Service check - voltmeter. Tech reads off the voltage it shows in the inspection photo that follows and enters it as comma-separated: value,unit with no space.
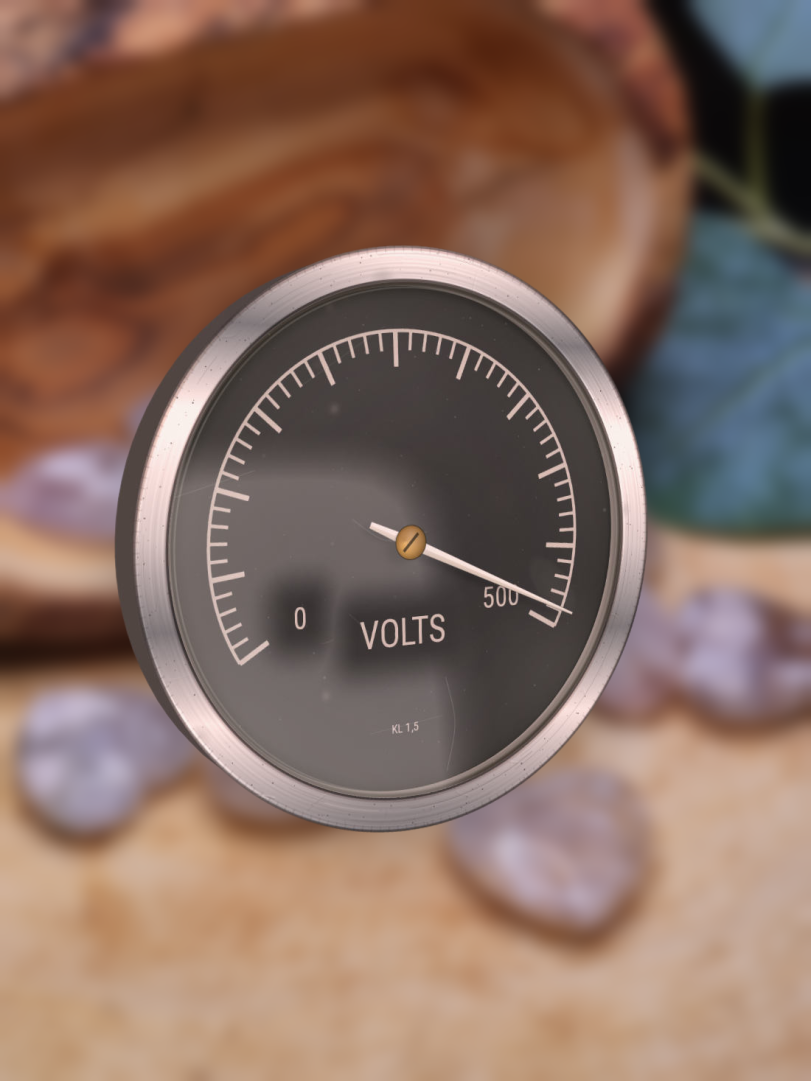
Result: 490,V
